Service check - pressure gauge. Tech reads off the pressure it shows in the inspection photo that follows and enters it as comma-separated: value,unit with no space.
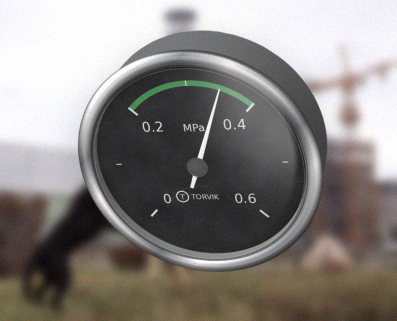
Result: 0.35,MPa
